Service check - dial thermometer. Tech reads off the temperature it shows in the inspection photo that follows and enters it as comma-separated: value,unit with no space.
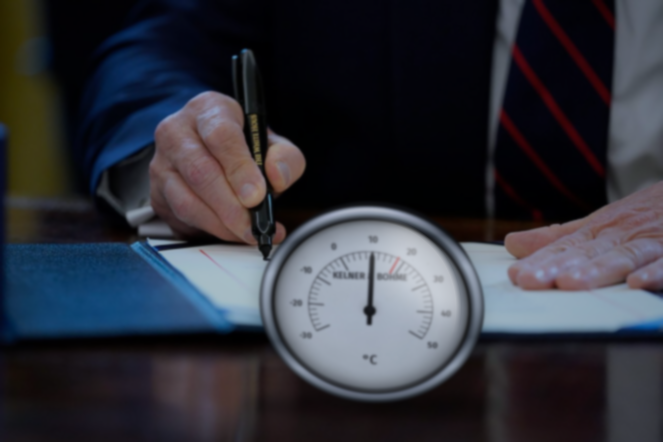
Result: 10,°C
